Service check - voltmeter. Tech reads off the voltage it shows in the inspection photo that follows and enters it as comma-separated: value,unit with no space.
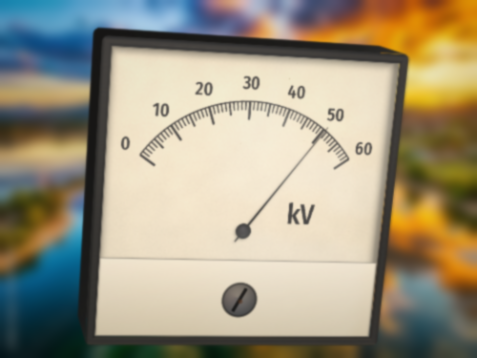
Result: 50,kV
